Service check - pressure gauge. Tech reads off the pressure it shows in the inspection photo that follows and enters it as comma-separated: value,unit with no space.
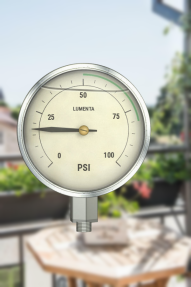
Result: 17.5,psi
